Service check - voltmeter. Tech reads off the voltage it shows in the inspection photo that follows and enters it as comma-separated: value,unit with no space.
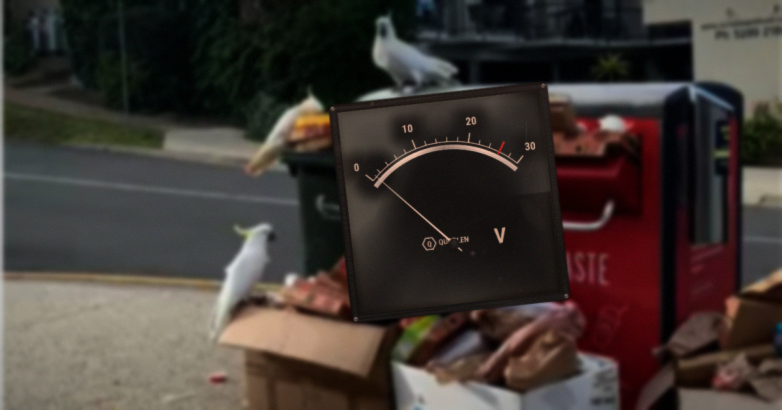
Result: 1,V
